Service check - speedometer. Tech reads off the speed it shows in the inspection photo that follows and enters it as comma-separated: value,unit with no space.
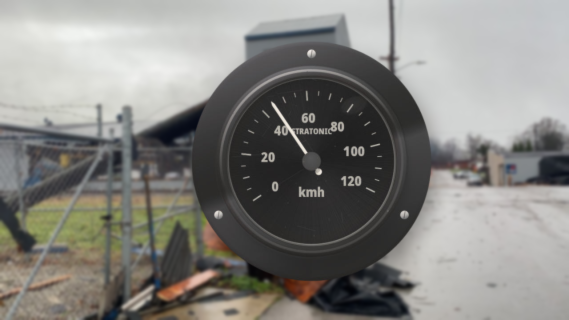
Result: 45,km/h
